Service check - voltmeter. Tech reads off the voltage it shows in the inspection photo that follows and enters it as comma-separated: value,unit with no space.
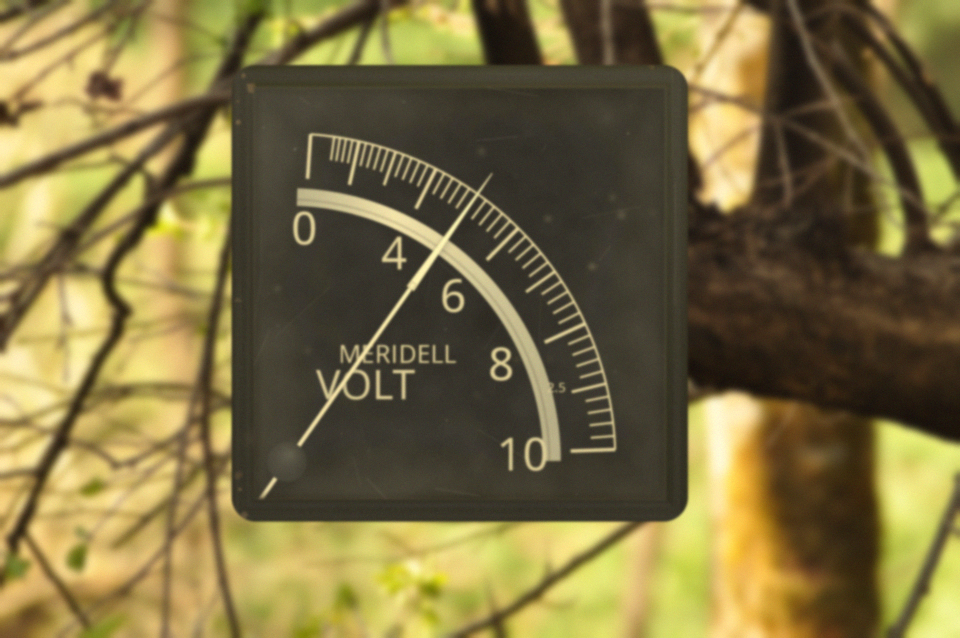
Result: 5,V
